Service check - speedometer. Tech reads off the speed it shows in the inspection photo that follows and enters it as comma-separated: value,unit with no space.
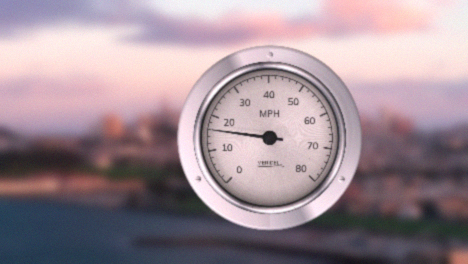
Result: 16,mph
